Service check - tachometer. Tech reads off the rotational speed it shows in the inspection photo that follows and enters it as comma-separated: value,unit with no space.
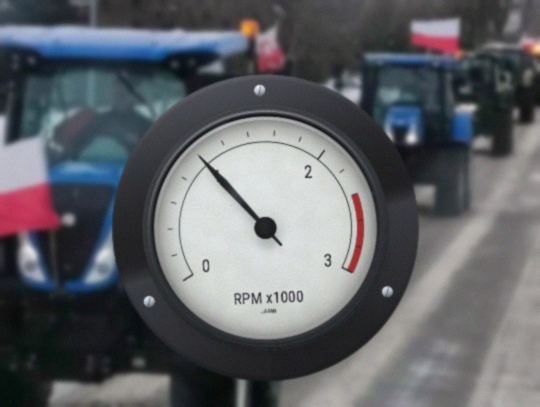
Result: 1000,rpm
